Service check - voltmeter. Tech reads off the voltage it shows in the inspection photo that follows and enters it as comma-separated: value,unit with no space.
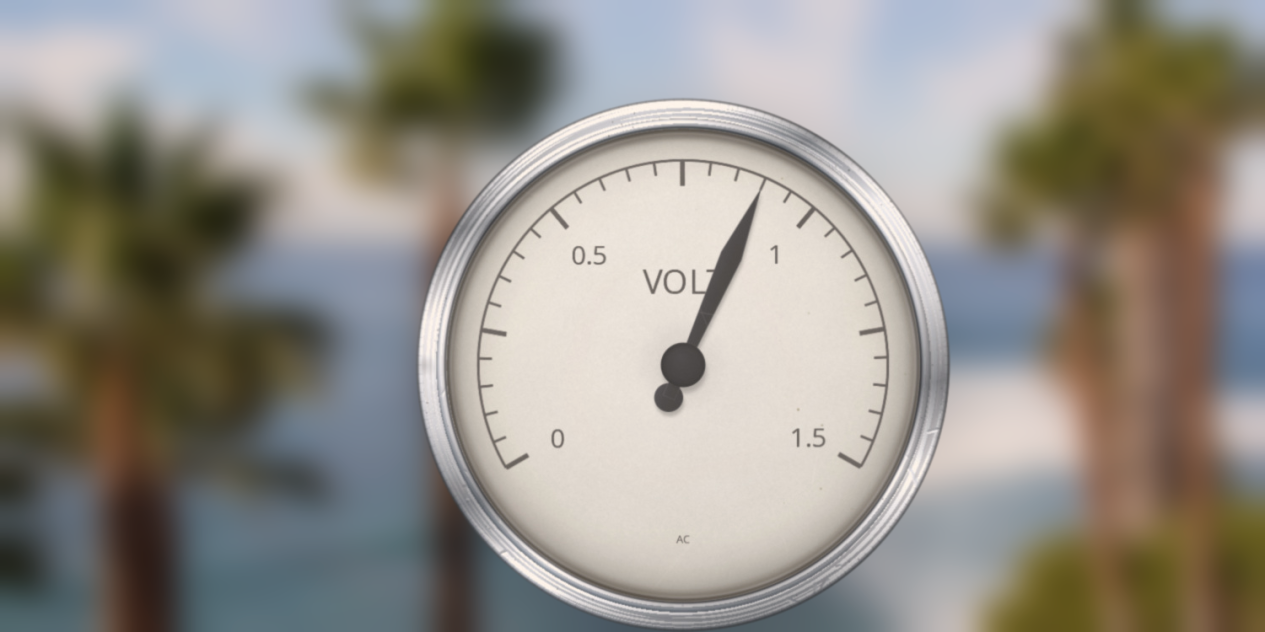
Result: 0.9,V
